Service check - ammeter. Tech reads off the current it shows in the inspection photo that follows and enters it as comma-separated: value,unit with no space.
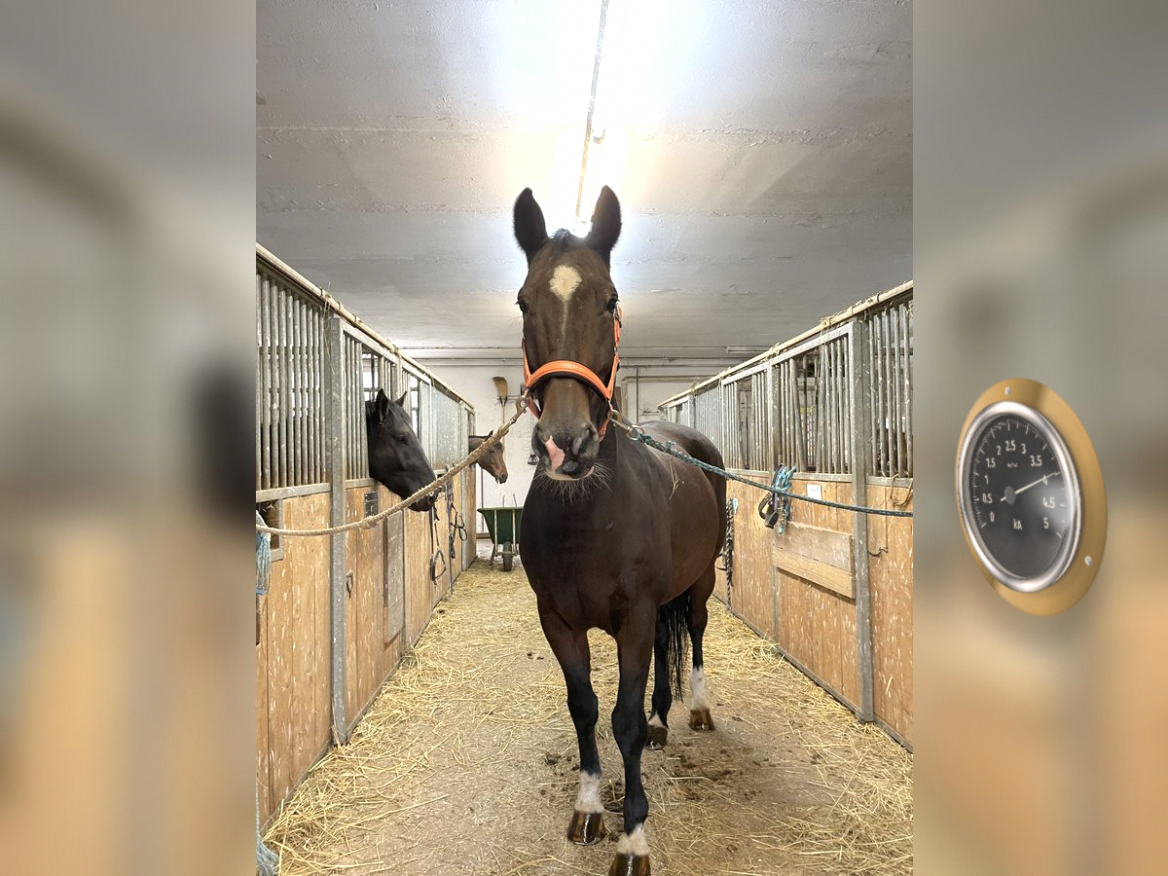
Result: 4,kA
